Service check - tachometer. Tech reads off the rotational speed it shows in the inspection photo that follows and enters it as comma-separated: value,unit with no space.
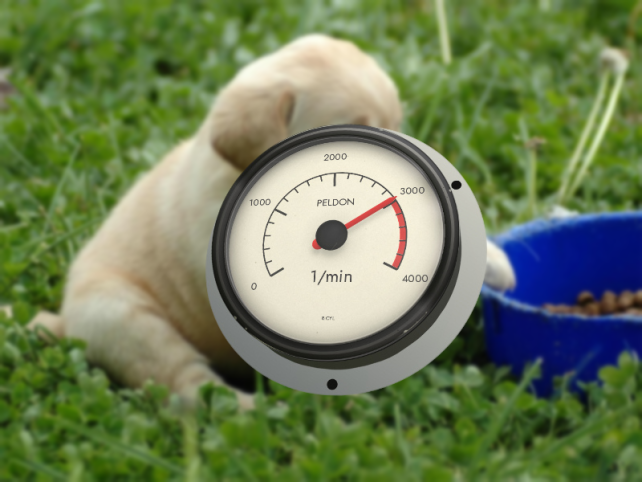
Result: 3000,rpm
